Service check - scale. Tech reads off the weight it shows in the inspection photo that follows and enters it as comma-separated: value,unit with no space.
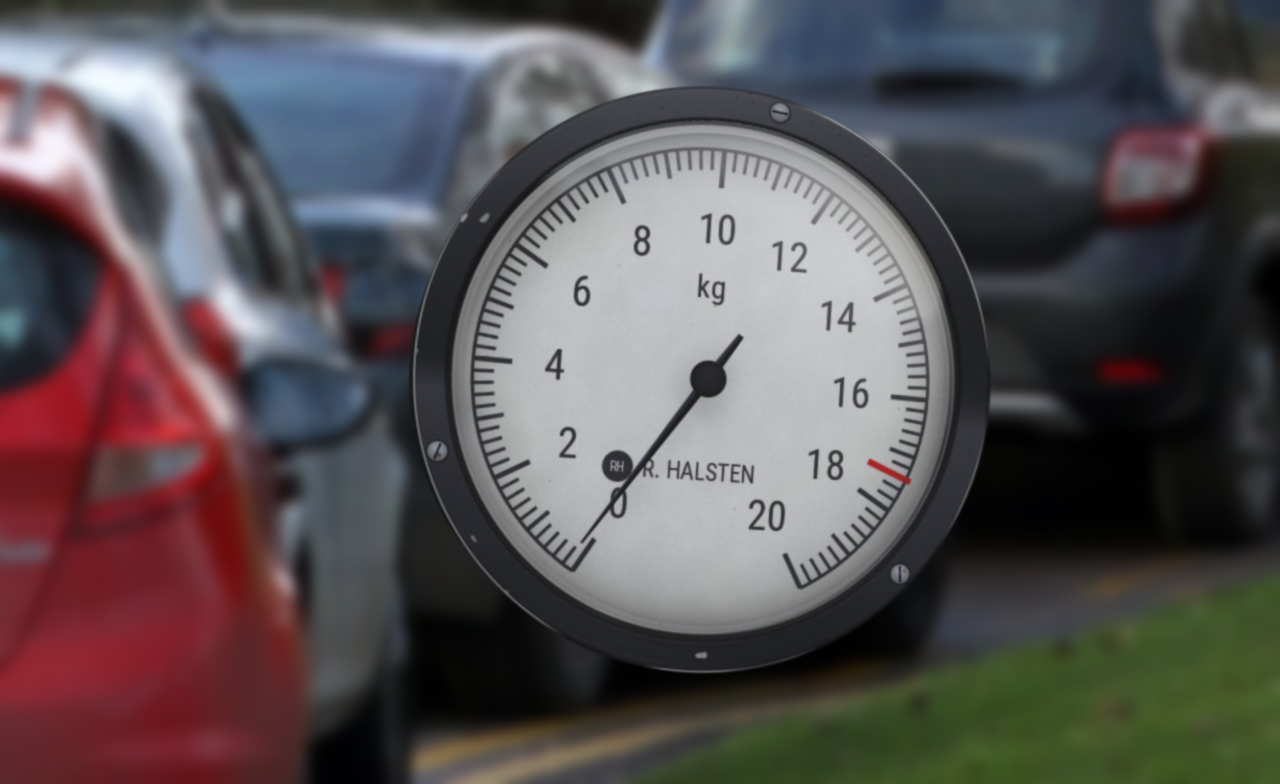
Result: 0.2,kg
